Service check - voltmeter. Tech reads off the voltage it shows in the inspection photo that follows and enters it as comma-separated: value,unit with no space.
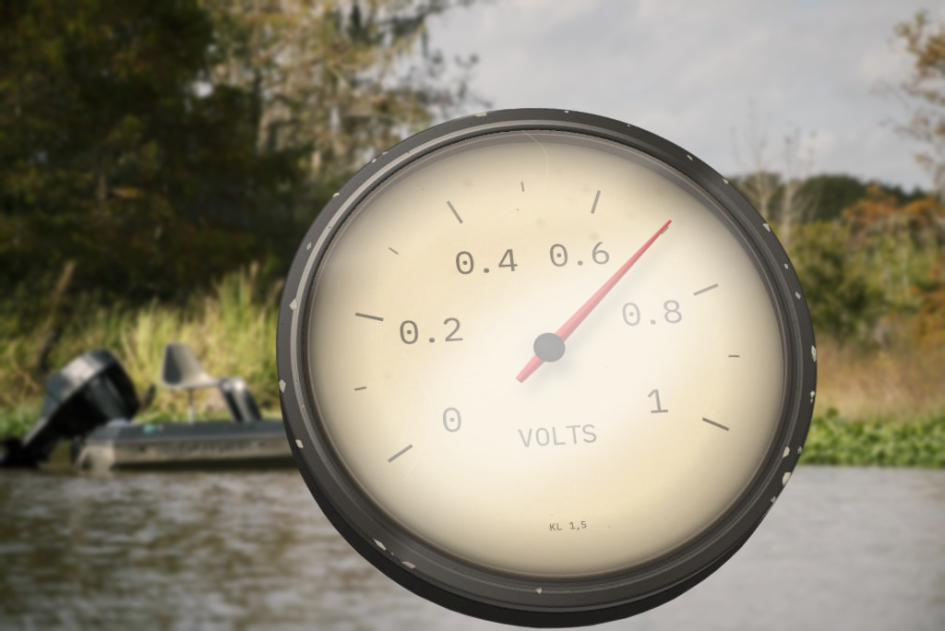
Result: 0.7,V
